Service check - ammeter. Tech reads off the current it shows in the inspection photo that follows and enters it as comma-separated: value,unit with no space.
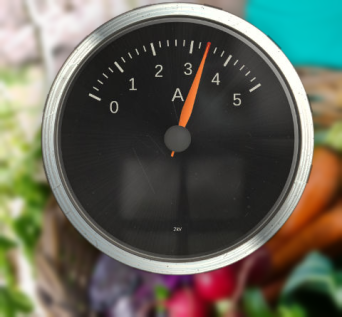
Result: 3.4,A
